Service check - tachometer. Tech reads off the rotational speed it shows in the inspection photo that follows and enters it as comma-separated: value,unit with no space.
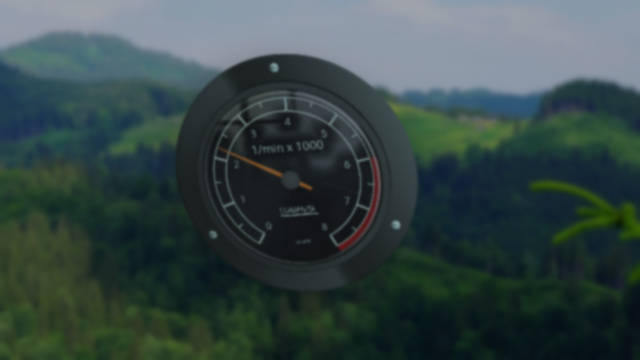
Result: 2250,rpm
